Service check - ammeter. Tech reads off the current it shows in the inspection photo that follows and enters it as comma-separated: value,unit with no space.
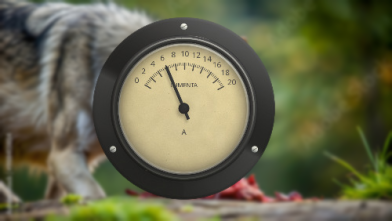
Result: 6,A
